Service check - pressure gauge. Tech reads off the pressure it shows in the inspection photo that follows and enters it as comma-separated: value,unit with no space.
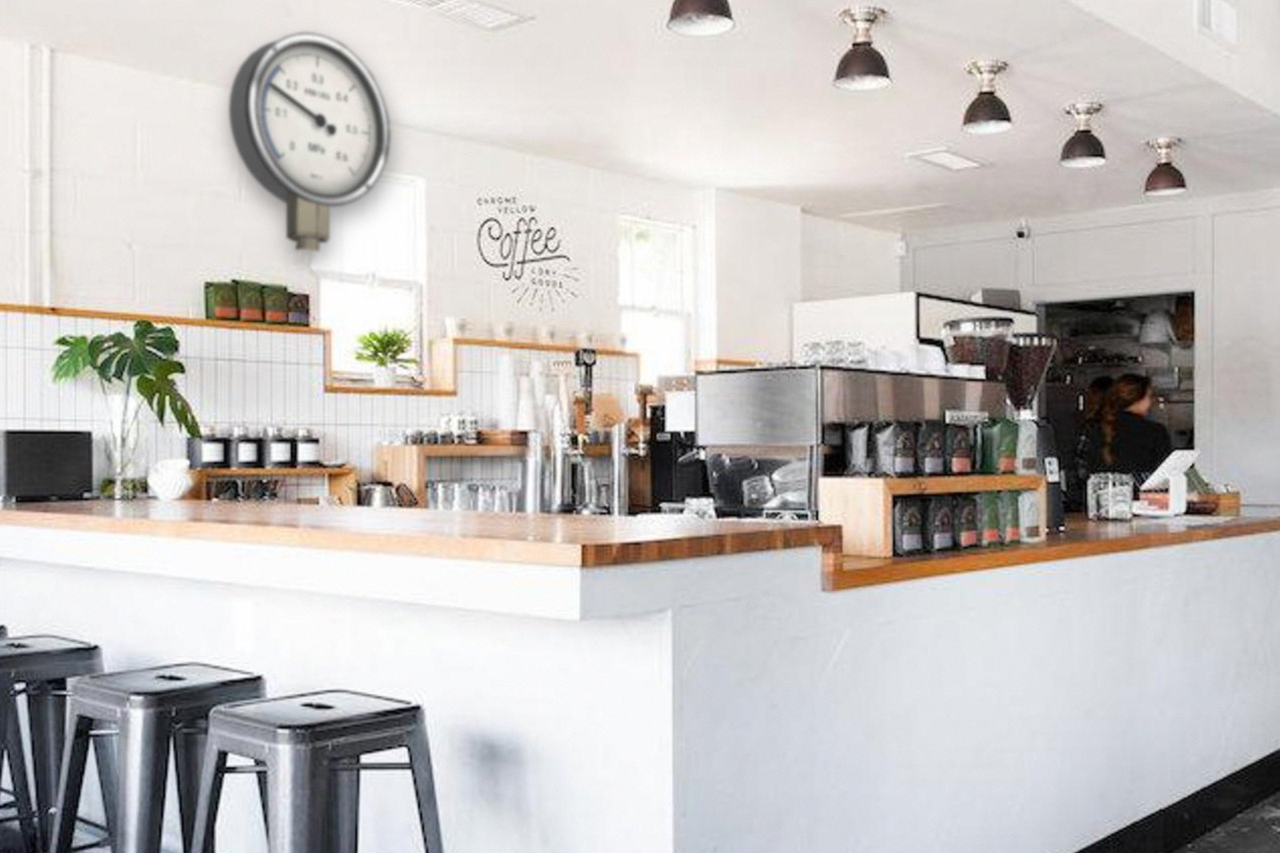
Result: 0.15,MPa
